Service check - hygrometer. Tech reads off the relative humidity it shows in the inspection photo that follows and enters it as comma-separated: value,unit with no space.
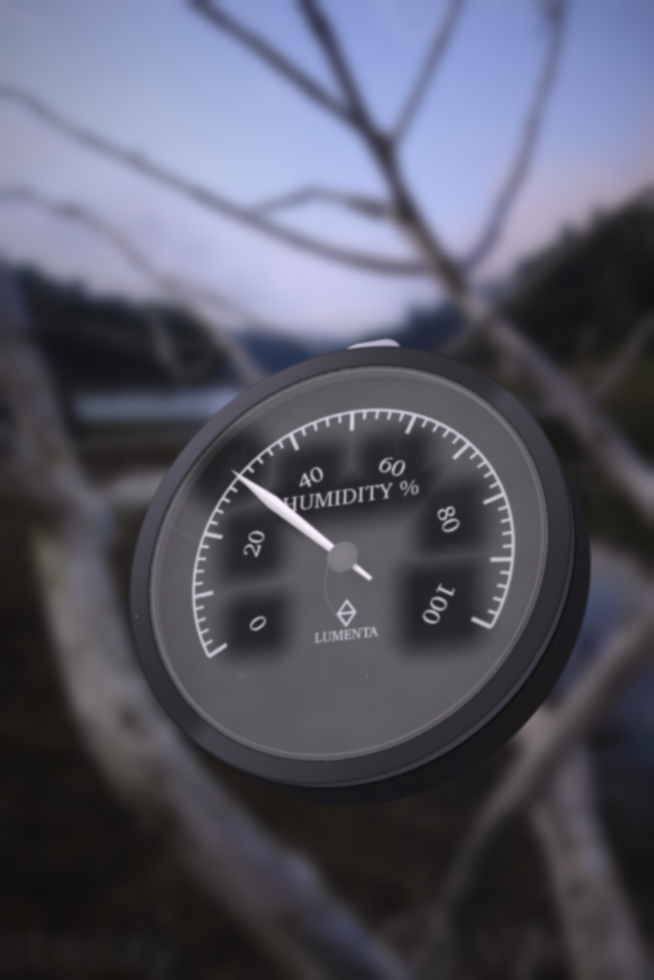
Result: 30,%
